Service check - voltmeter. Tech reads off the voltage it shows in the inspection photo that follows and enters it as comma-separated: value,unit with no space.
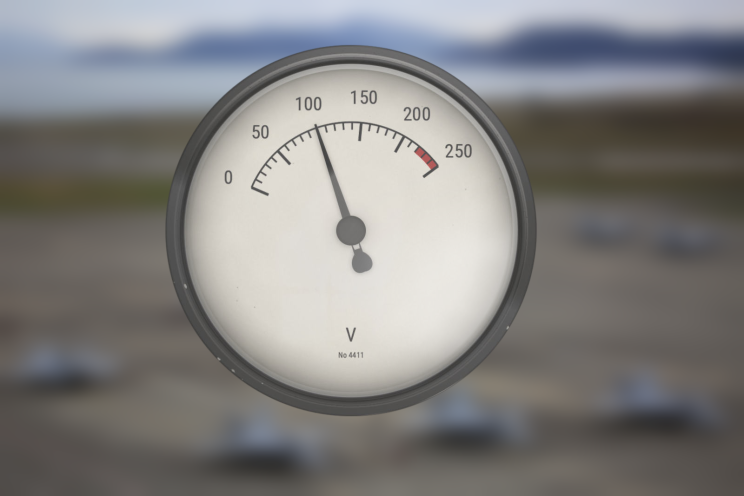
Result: 100,V
